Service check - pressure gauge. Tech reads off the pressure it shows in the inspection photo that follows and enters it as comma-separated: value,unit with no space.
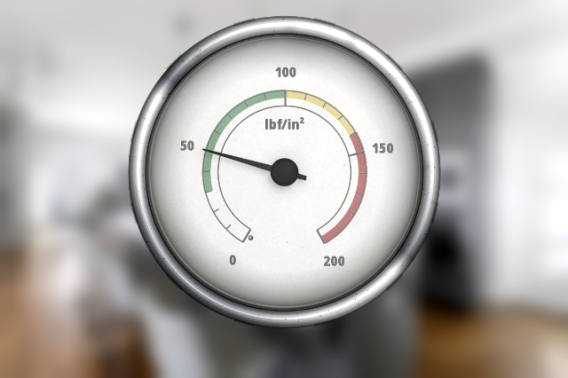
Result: 50,psi
